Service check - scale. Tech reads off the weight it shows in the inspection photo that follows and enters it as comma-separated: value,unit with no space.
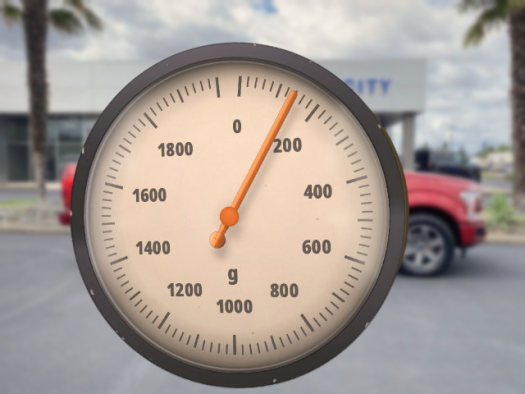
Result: 140,g
